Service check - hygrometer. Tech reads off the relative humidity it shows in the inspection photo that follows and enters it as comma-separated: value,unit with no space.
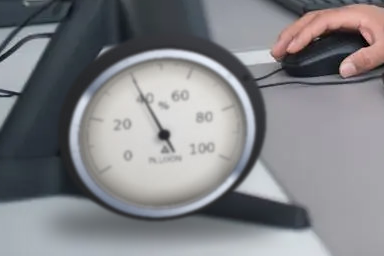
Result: 40,%
